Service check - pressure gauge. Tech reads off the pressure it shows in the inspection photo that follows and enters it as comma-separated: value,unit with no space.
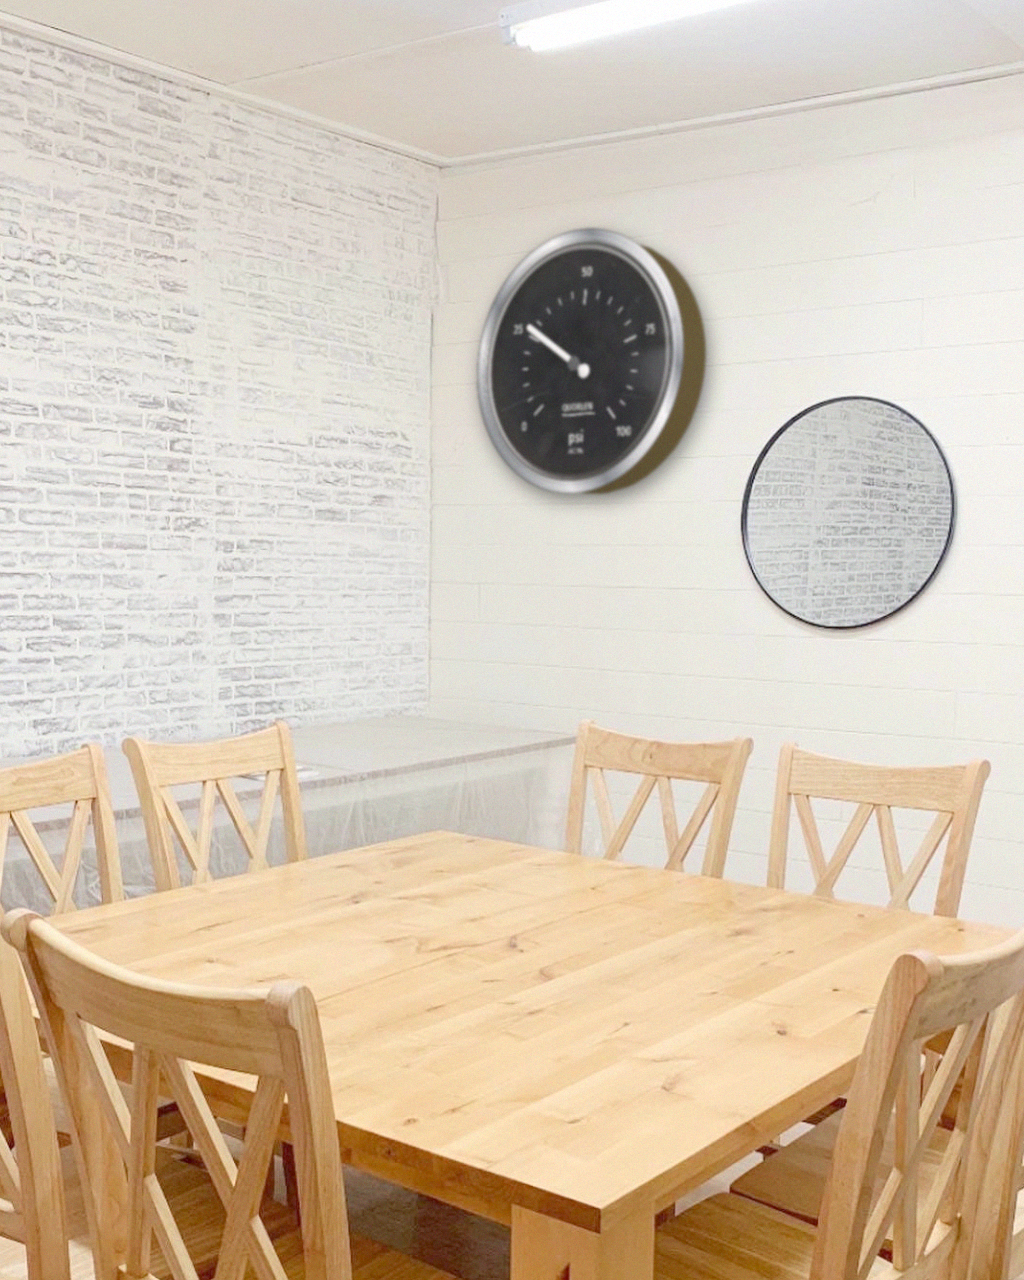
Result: 27.5,psi
